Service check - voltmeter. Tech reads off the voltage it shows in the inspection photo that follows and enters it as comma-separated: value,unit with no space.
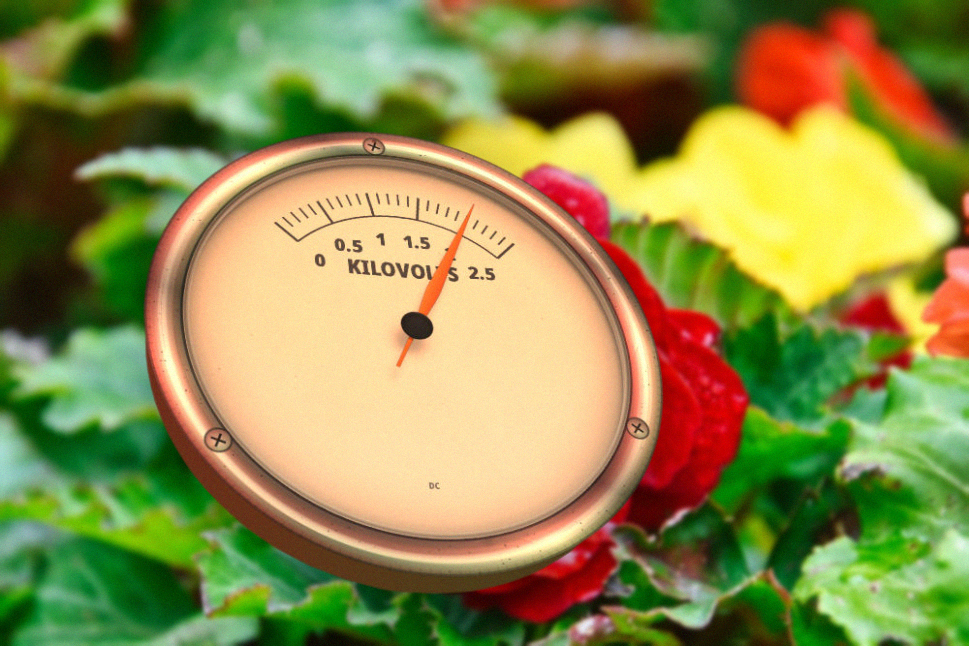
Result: 2,kV
